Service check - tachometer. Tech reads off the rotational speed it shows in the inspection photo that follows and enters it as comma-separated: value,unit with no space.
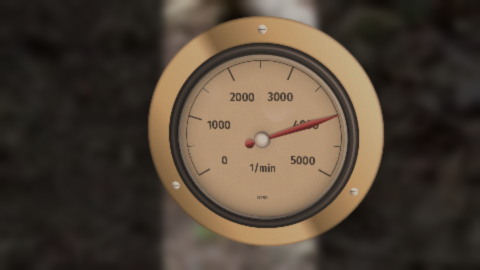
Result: 4000,rpm
